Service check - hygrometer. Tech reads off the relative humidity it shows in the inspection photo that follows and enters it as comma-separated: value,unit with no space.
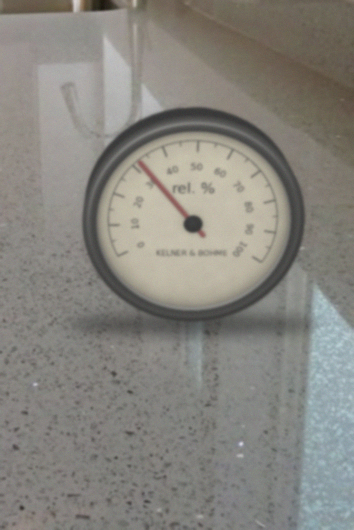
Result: 32.5,%
